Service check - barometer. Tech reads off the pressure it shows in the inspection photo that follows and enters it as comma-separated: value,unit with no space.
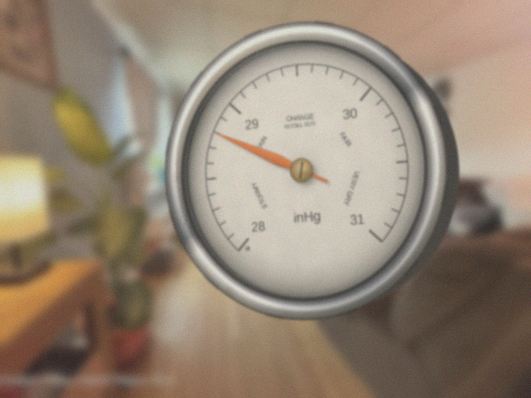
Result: 28.8,inHg
